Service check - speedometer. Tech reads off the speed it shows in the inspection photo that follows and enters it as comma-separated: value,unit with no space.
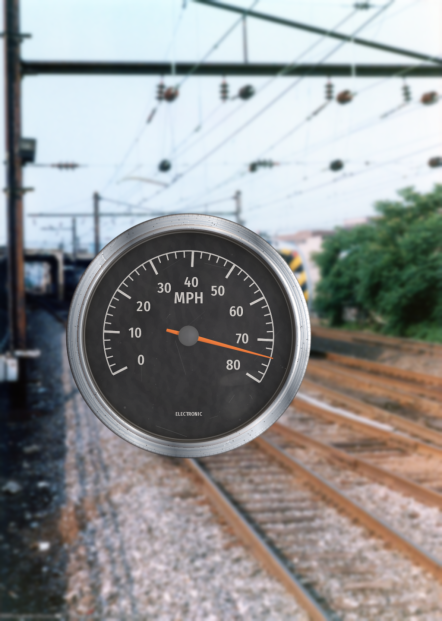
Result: 74,mph
